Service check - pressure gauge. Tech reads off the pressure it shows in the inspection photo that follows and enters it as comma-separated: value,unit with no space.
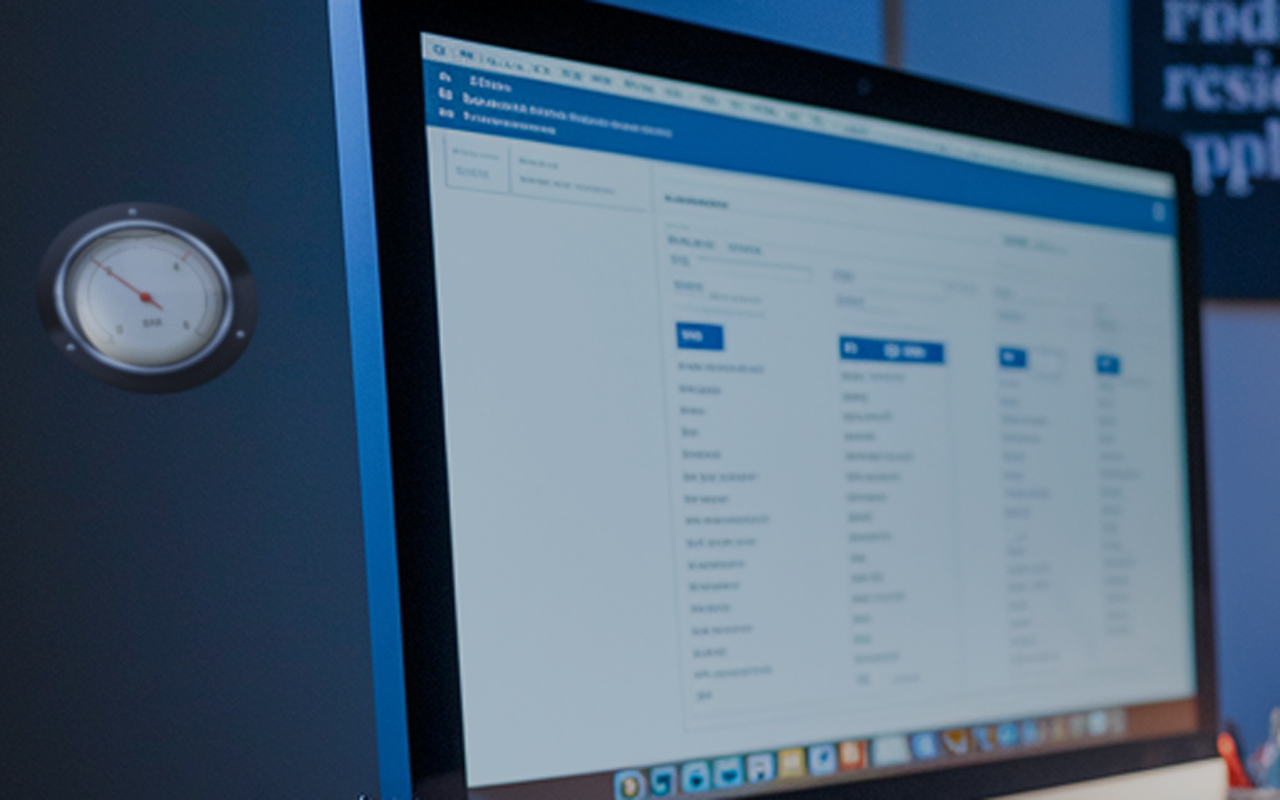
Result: 2,bar
